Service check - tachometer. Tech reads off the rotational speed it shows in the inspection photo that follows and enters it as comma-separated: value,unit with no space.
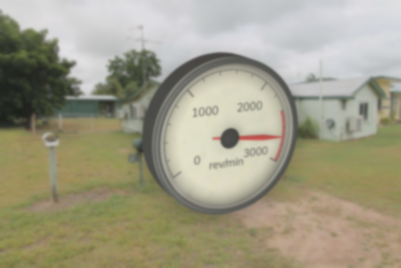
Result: 2700,rpm
